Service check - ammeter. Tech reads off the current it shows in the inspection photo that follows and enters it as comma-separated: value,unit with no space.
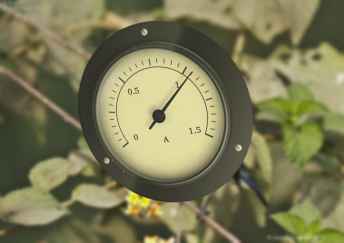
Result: 1.05,A
